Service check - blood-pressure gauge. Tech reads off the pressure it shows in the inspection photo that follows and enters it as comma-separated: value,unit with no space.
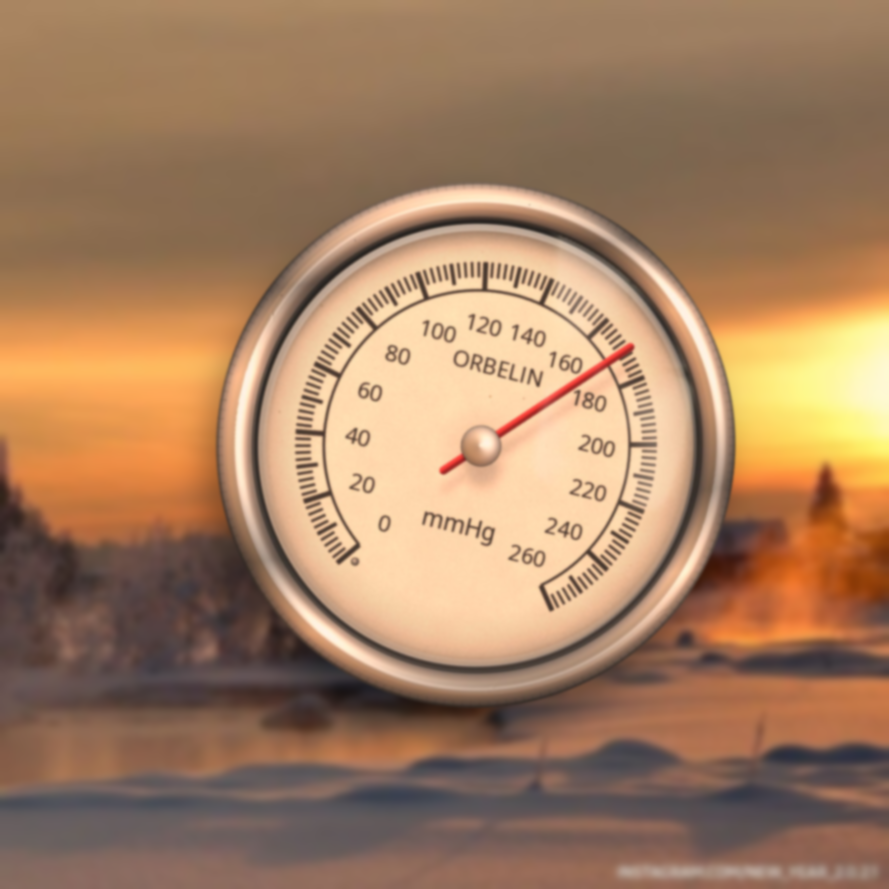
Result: 170,mmHg
